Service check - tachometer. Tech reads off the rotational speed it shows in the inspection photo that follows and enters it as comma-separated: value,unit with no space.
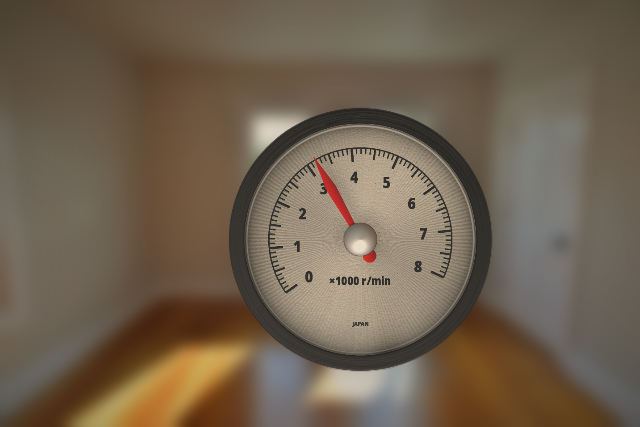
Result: 3200,rpm
